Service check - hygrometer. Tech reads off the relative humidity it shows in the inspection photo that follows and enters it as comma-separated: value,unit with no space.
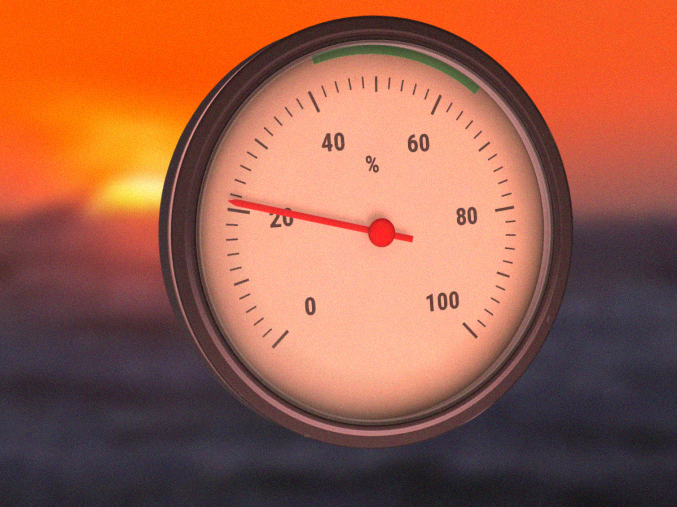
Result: 21,%
